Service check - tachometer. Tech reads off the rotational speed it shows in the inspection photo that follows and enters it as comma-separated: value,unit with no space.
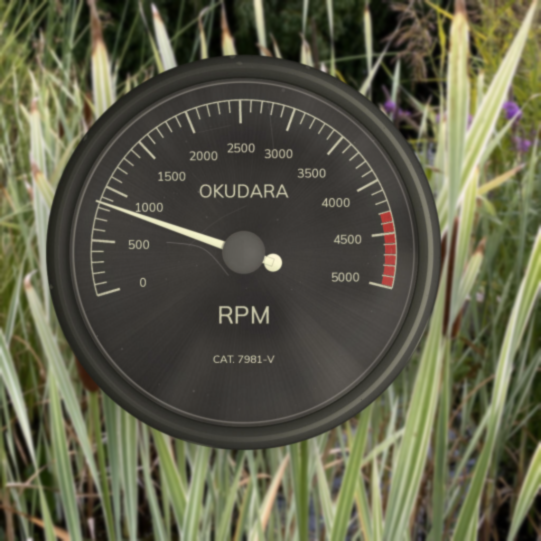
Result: 850,rpm
